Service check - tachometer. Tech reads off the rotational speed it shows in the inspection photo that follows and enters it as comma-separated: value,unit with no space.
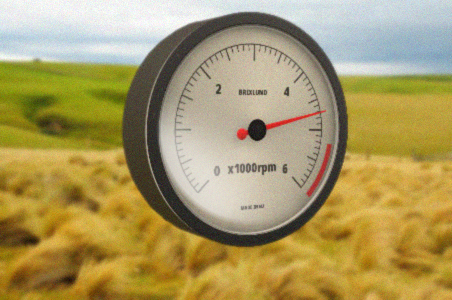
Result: 4700,rpm
